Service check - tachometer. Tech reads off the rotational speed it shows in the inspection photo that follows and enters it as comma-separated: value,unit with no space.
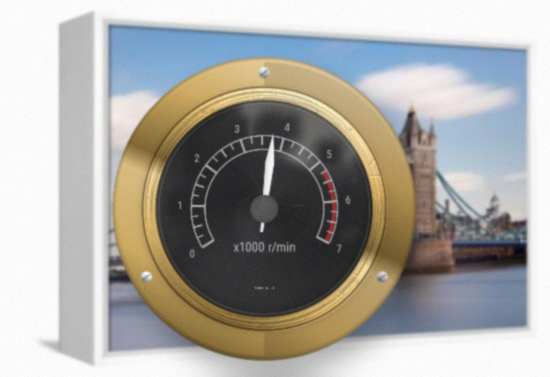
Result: 3750,rpm
